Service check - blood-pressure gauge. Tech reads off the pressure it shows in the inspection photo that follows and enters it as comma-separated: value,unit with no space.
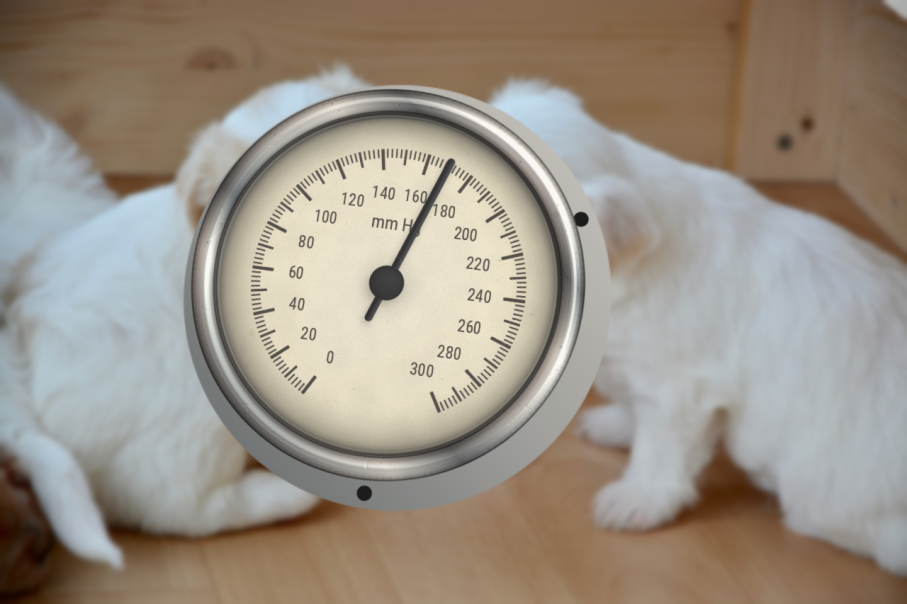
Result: 170,mmHg
